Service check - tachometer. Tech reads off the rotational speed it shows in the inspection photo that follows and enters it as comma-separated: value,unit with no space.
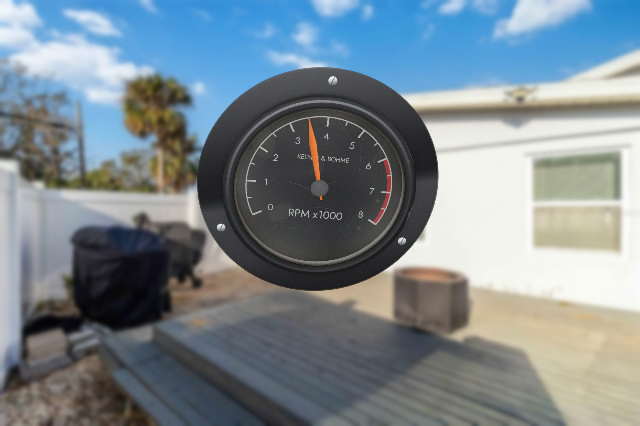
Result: 3500,rpm
